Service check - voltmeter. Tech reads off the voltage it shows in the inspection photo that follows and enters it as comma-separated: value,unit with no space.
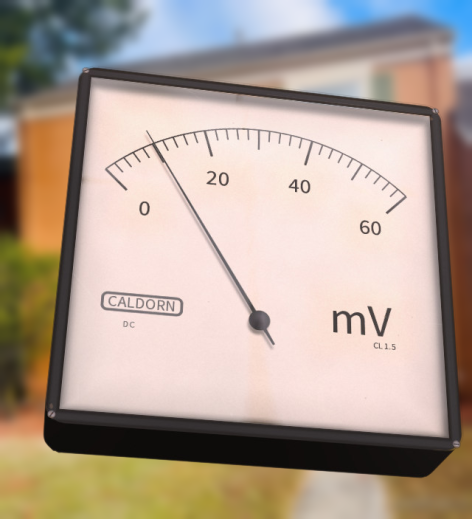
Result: 10,mV
